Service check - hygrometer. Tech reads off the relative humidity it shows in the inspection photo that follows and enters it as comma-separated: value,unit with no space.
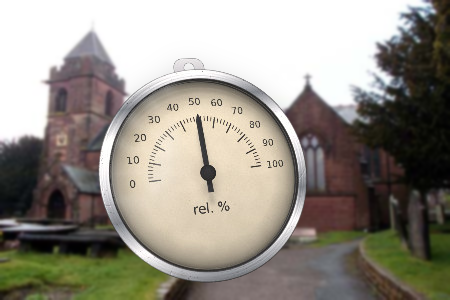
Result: 50,%
